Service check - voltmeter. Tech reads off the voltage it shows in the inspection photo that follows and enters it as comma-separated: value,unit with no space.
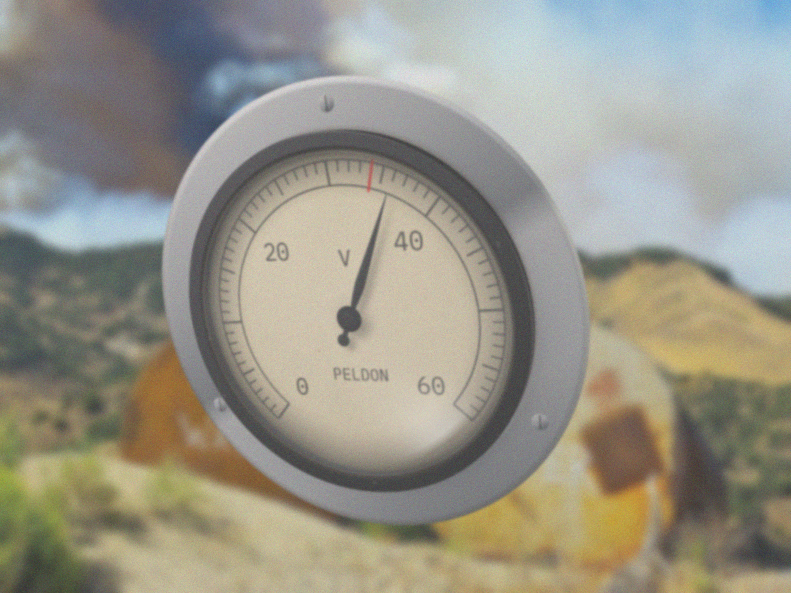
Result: 36,V
